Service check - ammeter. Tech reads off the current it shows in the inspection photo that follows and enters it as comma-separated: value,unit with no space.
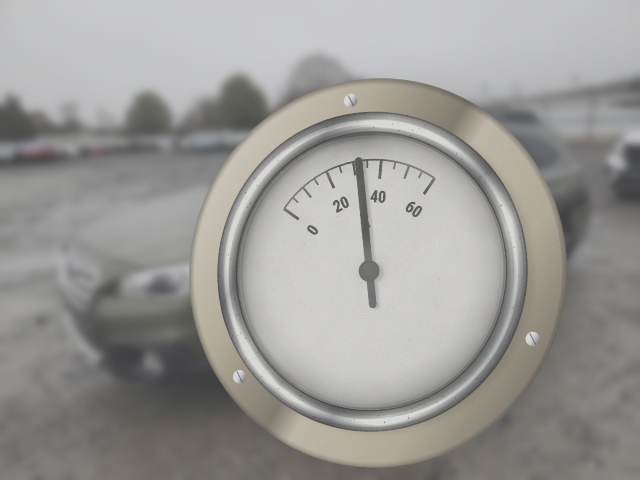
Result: 32.5,A
